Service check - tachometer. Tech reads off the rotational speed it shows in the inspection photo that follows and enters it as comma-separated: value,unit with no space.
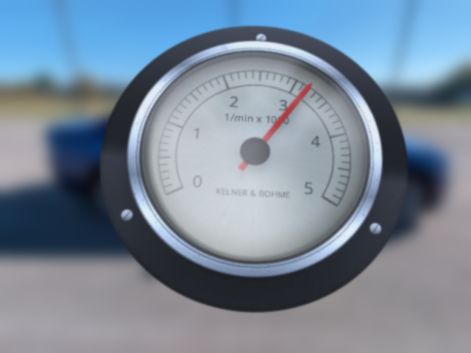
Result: 3200,rpm
